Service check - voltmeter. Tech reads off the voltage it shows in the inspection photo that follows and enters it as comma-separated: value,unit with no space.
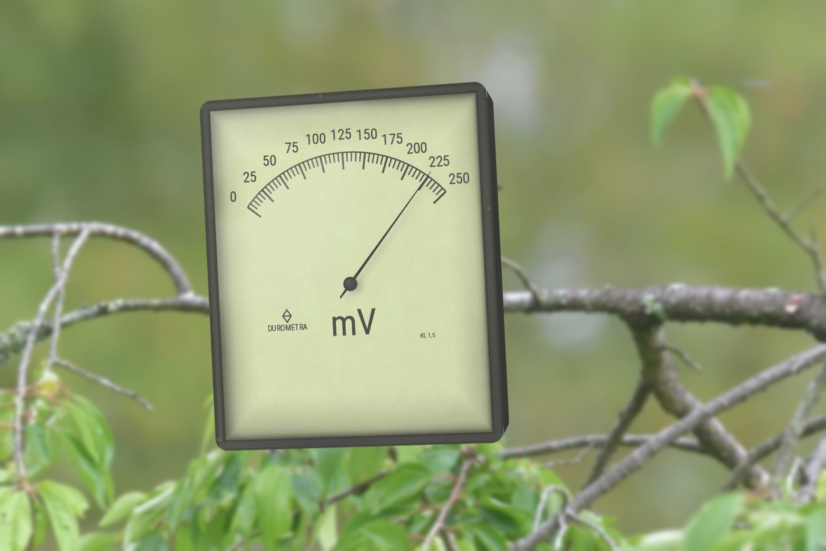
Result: 225,mV
